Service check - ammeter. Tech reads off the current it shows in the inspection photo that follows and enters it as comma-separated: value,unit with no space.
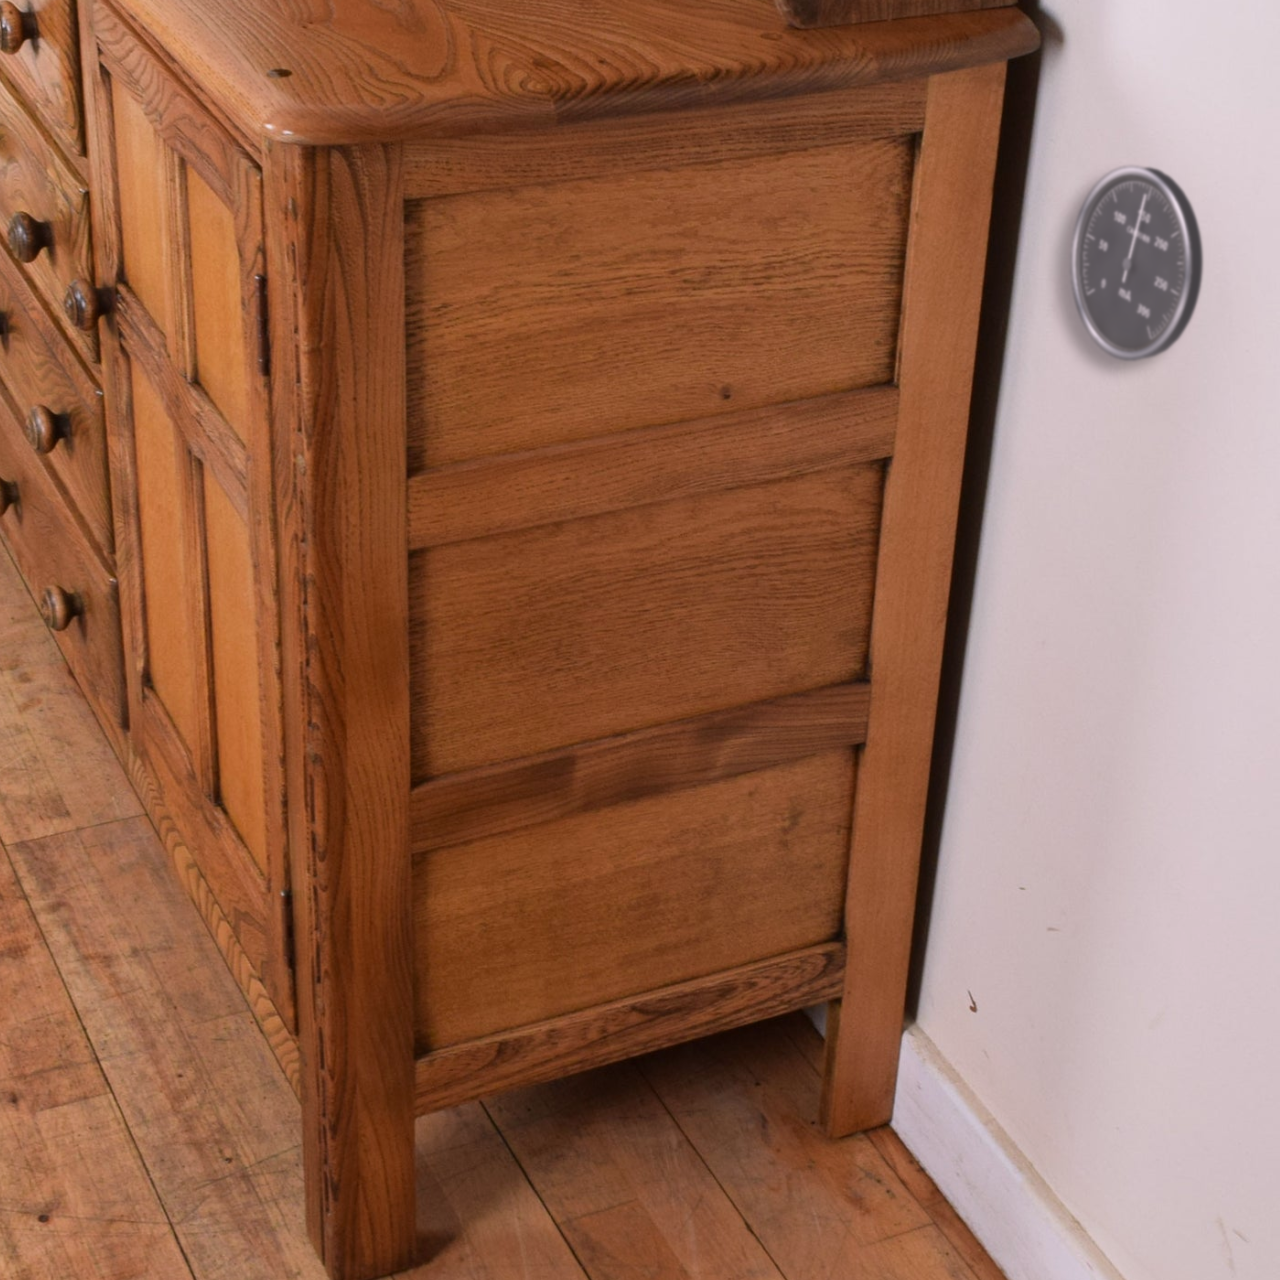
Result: 150,mA
